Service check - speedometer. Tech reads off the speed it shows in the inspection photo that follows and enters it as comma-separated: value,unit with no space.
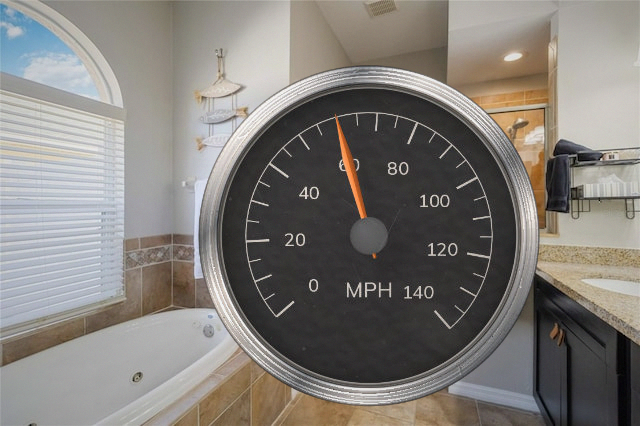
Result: 60,mph
